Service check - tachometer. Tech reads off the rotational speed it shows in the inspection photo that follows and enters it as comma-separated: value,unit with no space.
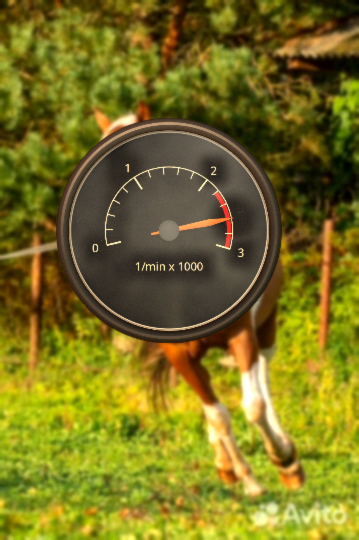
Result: 2600,rpm
